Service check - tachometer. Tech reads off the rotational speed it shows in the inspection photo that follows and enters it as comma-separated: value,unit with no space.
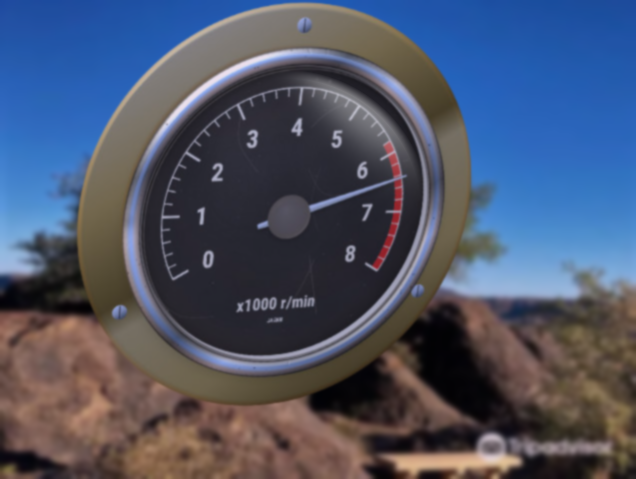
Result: 6400,rpm
